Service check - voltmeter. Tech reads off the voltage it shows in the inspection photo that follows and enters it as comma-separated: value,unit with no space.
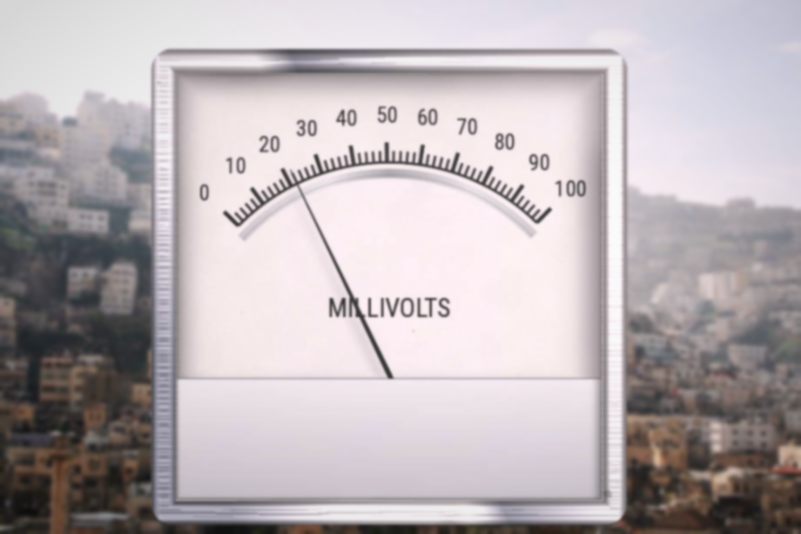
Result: 22,mV
